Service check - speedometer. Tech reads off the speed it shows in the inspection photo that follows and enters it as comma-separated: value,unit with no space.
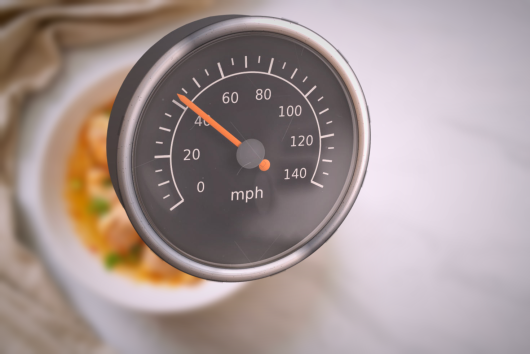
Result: 42.5,mph
